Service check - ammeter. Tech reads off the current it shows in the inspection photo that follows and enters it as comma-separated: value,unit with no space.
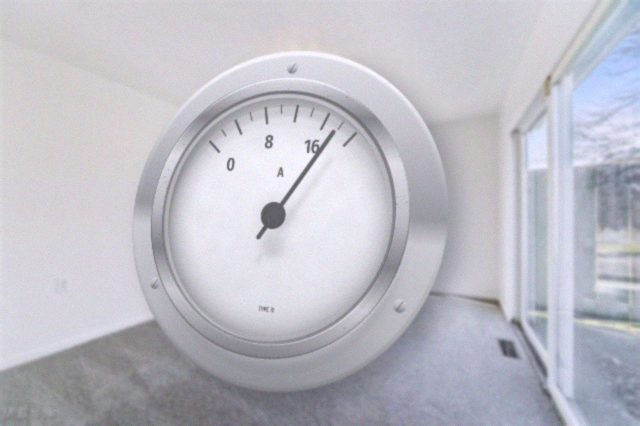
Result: 18,A
